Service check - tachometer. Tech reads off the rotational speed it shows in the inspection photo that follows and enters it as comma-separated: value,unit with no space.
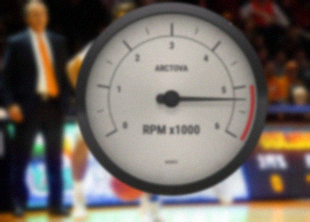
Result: 5250,rpm
